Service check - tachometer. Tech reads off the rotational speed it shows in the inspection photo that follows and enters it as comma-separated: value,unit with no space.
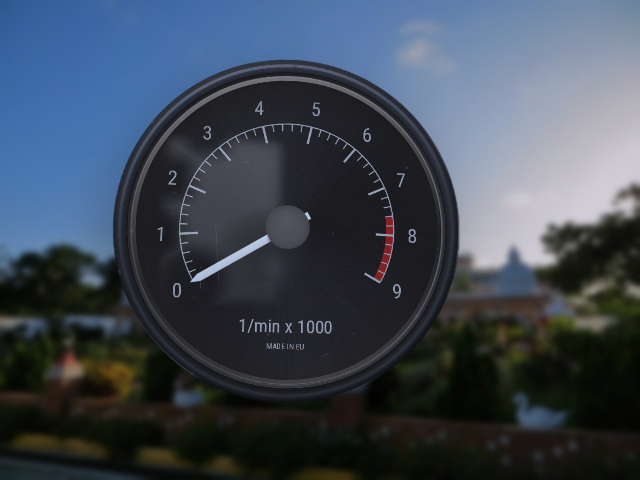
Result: 0,rpm
